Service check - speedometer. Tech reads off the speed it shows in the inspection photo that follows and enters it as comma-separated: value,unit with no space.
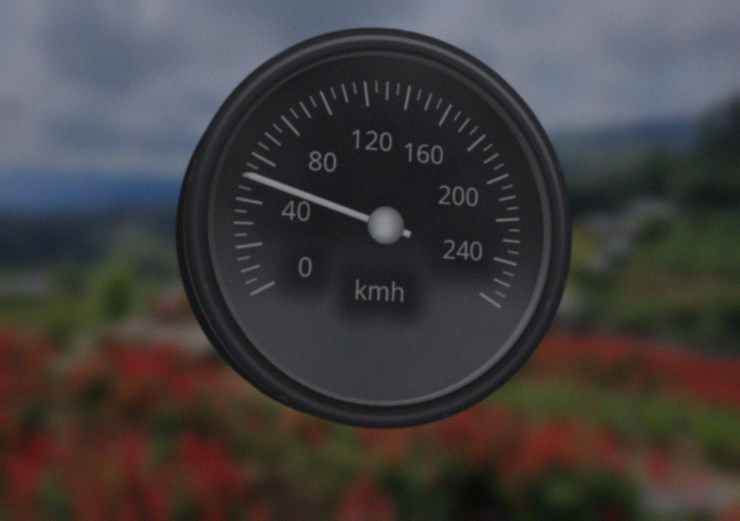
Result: 50,km/h
